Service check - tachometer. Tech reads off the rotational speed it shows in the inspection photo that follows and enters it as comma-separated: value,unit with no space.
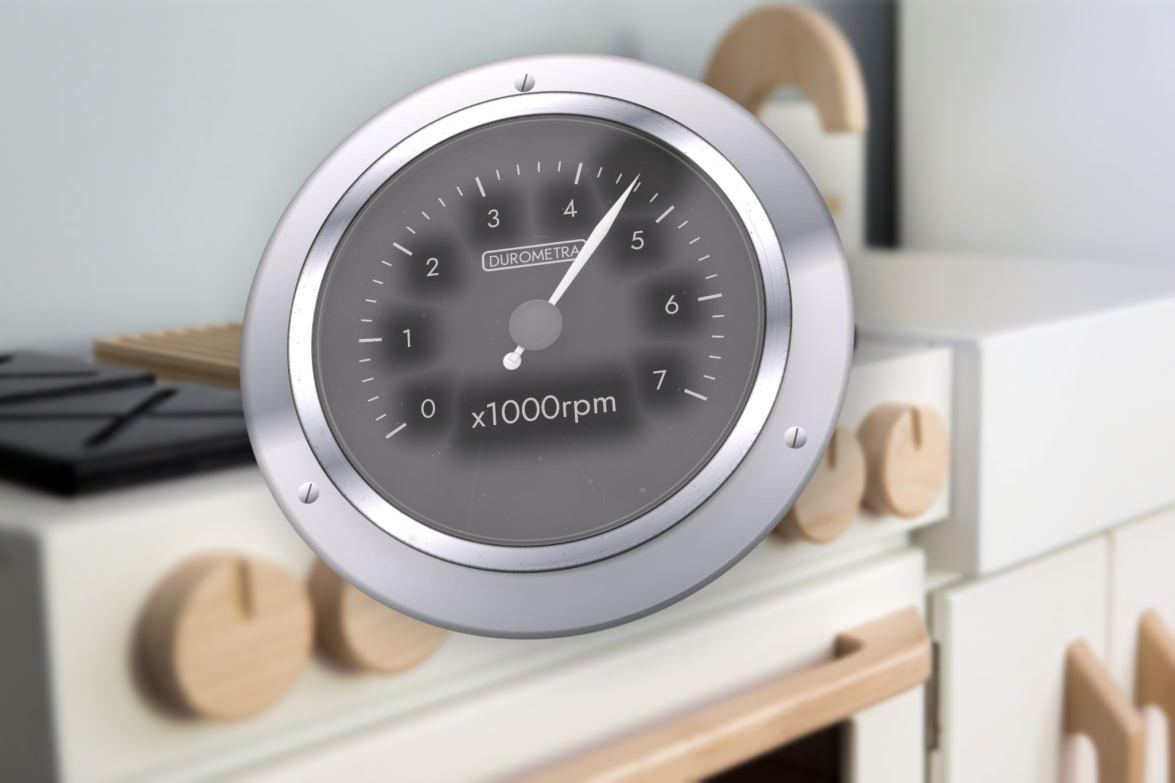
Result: 4600,rpm
